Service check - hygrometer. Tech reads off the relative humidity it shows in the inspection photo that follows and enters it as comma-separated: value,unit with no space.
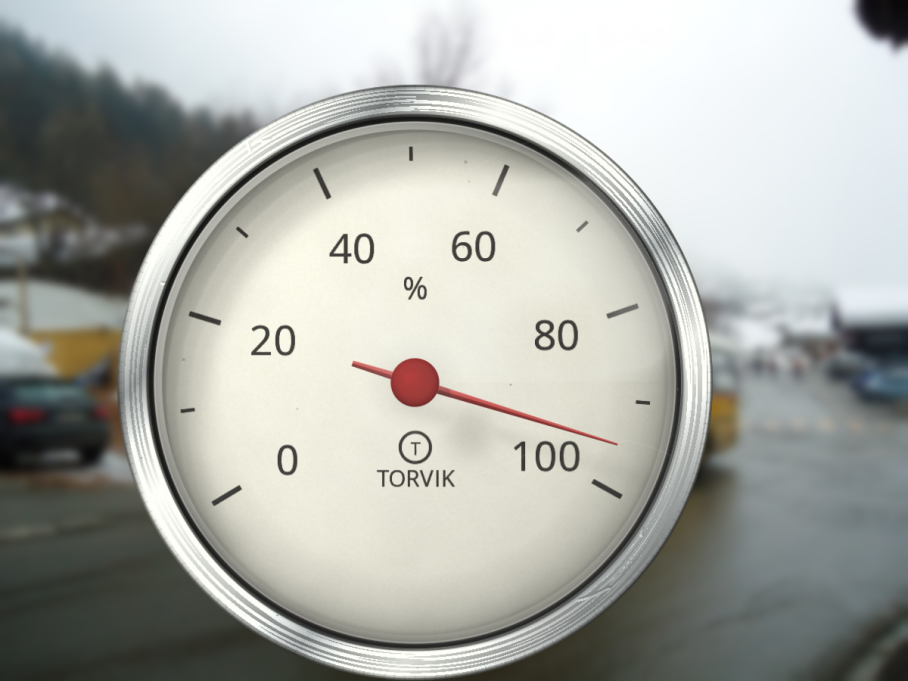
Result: 95,%
